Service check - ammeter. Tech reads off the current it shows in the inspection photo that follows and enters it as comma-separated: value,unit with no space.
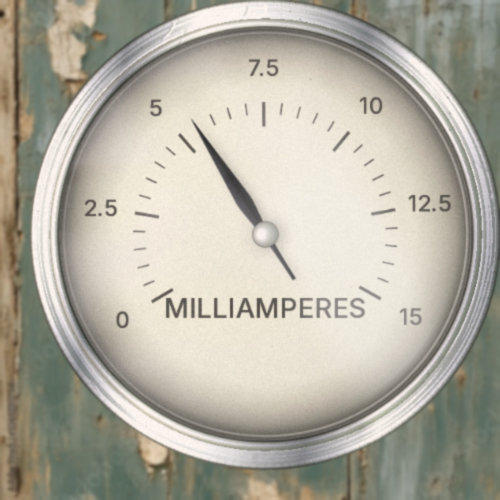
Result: 5.5,mA
